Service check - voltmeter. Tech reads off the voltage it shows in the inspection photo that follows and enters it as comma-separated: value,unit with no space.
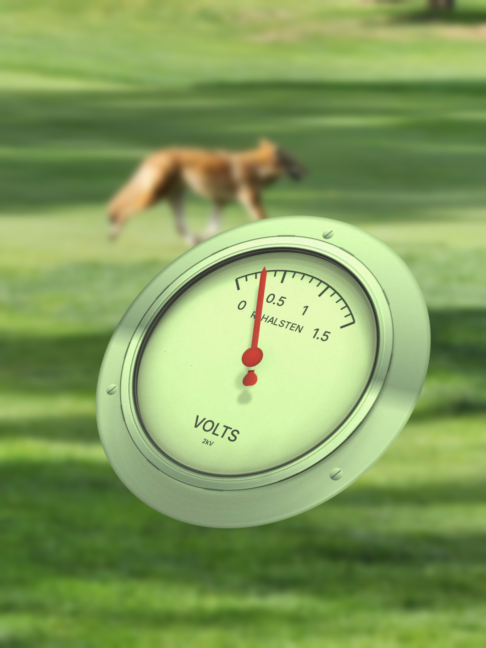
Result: 0.3,V
